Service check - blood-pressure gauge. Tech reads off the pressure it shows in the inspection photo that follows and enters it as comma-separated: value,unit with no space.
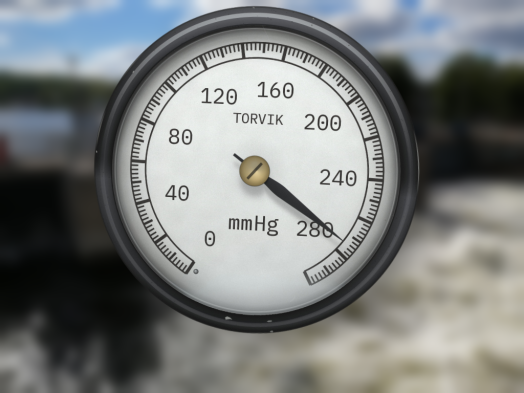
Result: 274,mmHg
